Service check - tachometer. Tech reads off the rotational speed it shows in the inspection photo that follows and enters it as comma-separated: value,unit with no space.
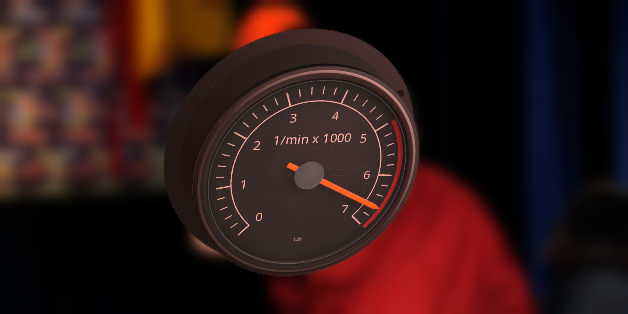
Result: 6600,rpm
